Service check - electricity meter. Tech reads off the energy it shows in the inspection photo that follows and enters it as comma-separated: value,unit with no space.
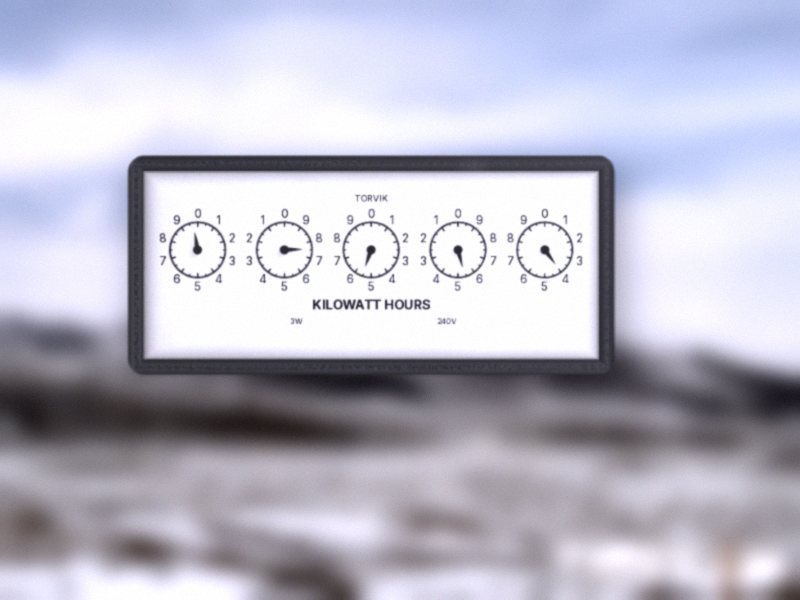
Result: 97554,kWh
